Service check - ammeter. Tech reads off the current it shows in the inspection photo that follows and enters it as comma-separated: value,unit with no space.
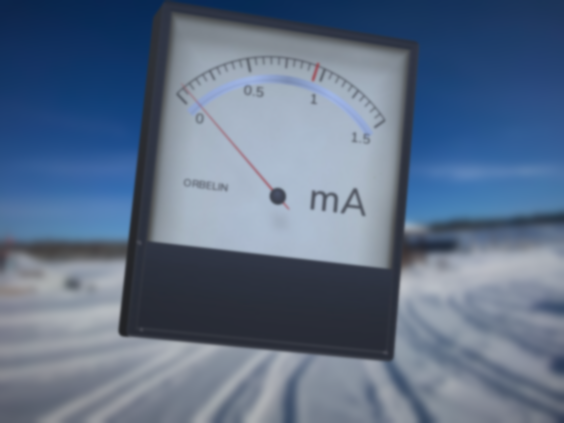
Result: 0.05,mA
